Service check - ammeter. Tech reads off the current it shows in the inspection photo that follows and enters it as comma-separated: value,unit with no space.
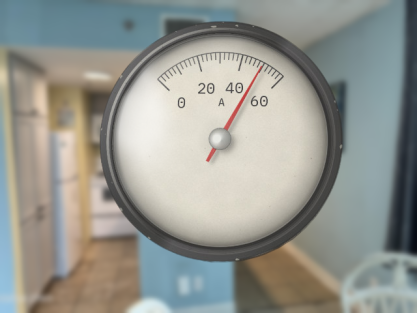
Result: 50,A
